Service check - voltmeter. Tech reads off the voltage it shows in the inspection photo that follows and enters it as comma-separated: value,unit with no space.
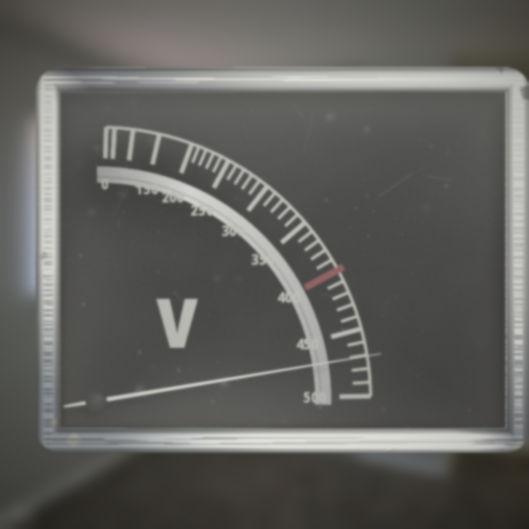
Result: 470,V
